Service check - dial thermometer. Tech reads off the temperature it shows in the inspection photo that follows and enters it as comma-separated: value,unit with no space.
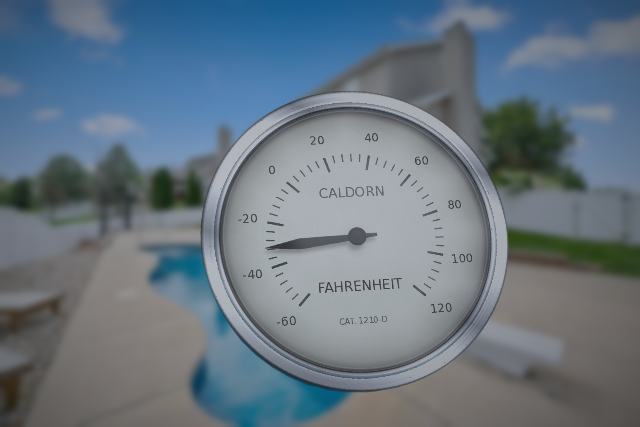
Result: -32,°F
